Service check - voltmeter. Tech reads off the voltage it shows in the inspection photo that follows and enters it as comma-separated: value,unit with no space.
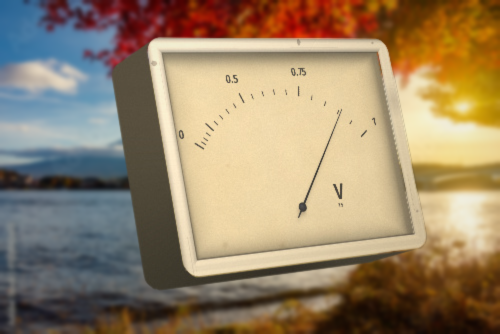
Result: 0.9,V
